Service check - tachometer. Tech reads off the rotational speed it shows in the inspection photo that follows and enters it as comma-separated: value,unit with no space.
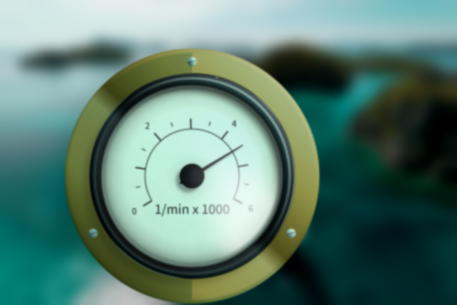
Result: 4500,rpm
